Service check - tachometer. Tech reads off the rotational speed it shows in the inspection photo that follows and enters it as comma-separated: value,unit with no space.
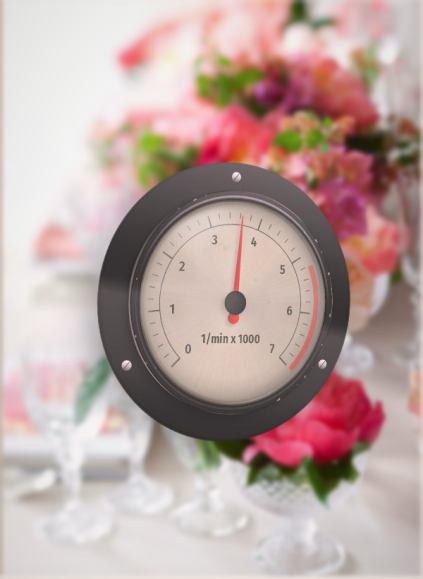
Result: 3600,rpm
